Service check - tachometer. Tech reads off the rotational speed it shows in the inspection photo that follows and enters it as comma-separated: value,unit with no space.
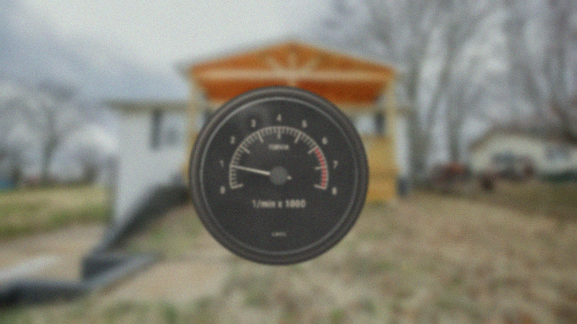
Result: 1000,rpm
